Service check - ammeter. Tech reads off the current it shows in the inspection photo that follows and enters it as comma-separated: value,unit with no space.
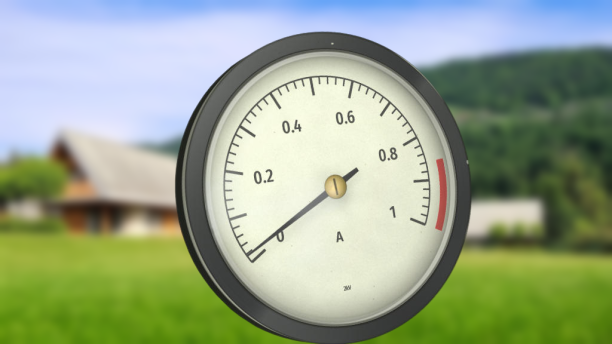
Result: 0.02,A
